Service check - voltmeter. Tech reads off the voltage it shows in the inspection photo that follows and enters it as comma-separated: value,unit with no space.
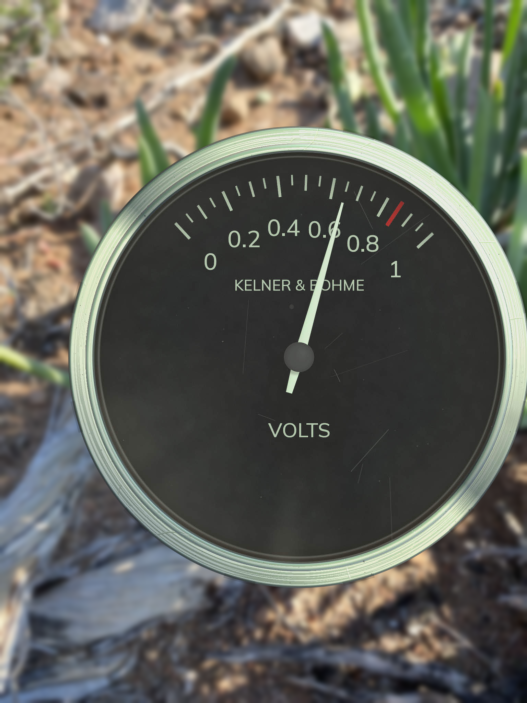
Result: 0.65,V
